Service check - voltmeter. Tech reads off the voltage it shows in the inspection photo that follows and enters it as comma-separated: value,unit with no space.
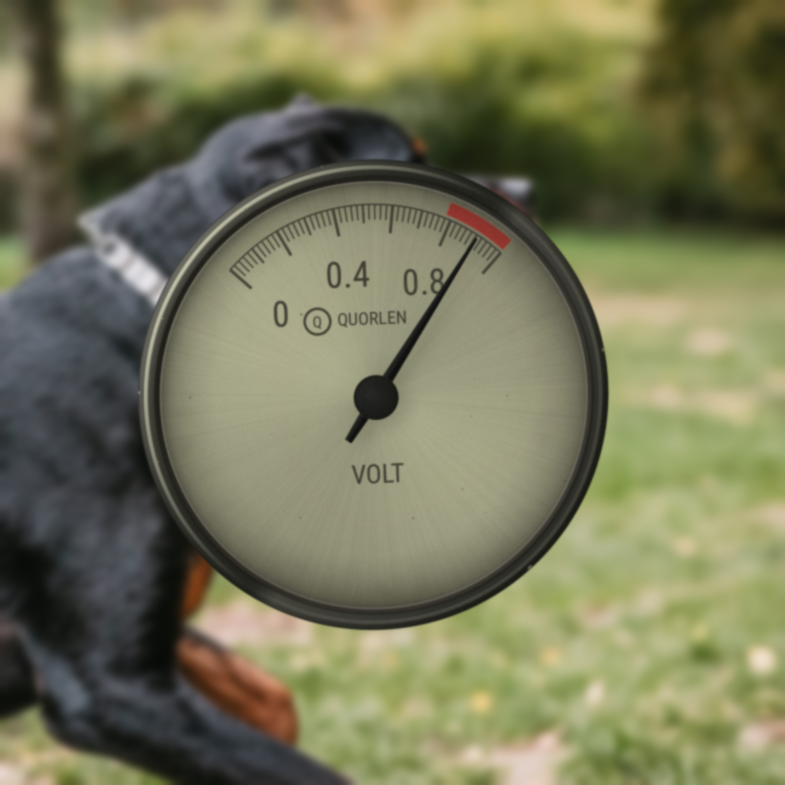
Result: 0.9,V
